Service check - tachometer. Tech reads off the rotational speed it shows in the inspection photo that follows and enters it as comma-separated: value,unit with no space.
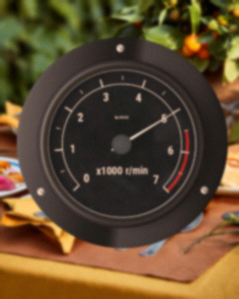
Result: 5000,rpm
